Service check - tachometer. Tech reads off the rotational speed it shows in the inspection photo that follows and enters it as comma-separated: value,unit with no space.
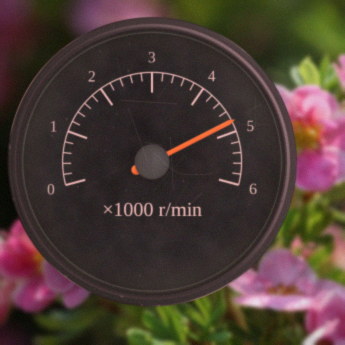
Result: 4800,rpm
